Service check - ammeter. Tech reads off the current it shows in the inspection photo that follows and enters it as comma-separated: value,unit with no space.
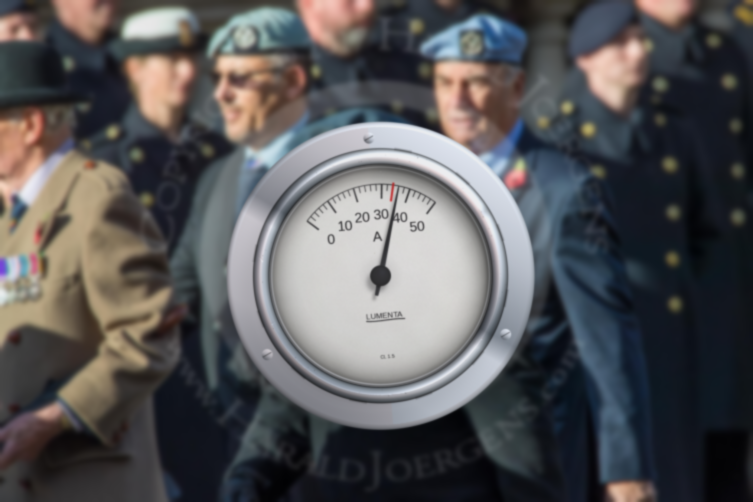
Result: 36,A
